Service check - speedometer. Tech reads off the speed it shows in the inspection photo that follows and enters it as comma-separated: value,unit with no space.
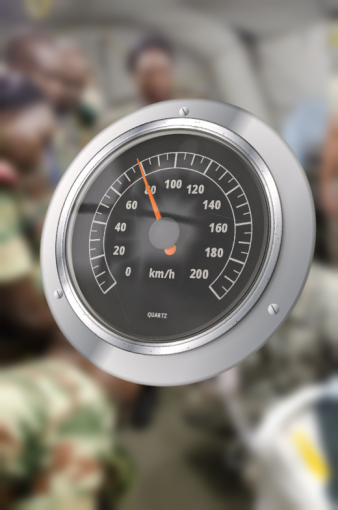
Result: 80,km/h
